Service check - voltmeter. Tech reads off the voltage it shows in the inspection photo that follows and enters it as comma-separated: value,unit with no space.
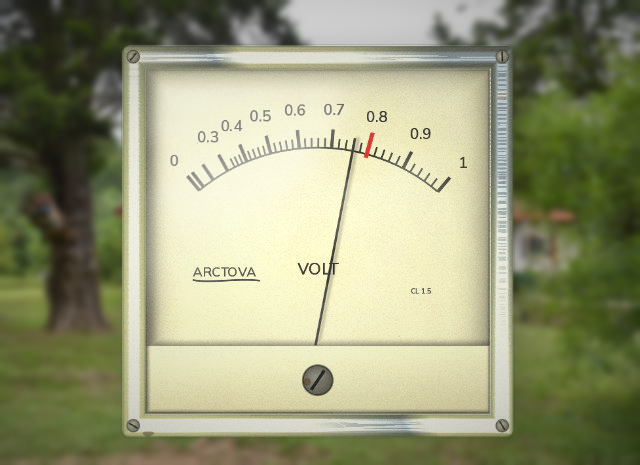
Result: 0.76,V
